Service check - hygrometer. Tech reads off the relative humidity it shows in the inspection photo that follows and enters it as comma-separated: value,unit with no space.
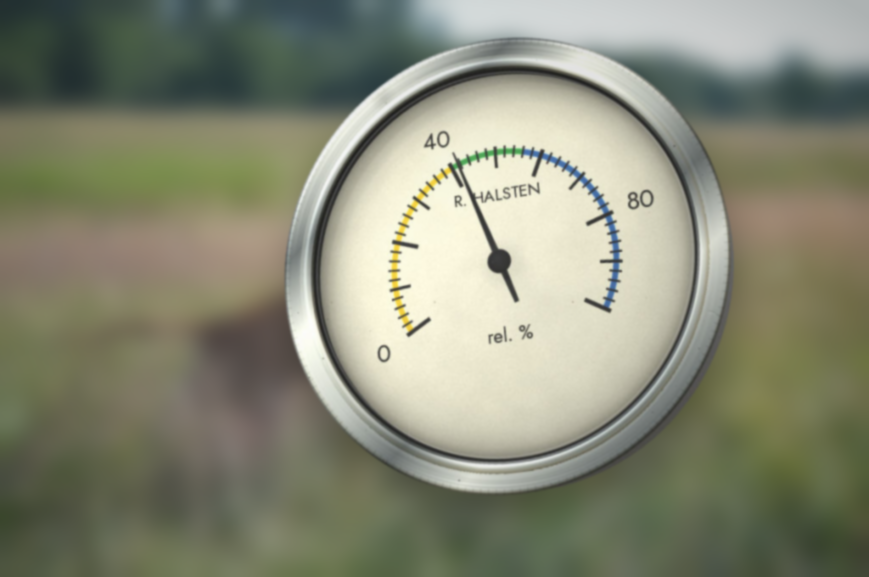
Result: 42,%
